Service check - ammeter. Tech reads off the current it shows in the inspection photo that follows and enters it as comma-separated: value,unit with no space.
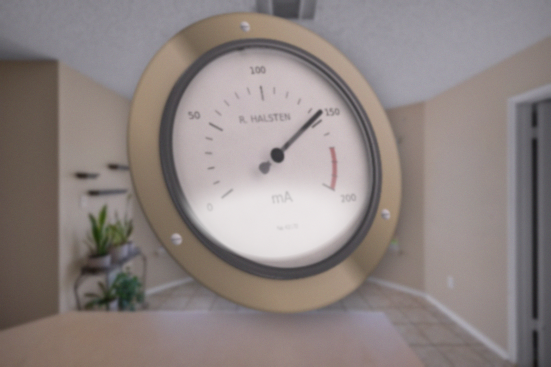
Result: 145,mA
